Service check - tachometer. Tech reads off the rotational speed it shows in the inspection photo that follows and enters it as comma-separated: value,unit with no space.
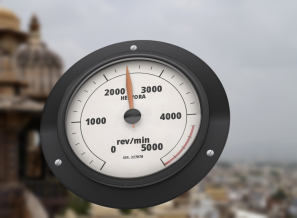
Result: 2400,rpm
